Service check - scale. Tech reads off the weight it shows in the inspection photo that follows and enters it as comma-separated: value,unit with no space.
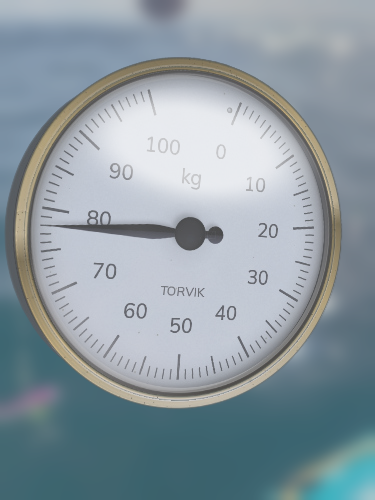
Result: 78,kg
